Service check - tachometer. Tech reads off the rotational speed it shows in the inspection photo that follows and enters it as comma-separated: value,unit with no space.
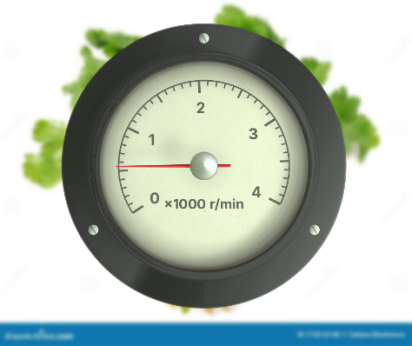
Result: 550,rpm
